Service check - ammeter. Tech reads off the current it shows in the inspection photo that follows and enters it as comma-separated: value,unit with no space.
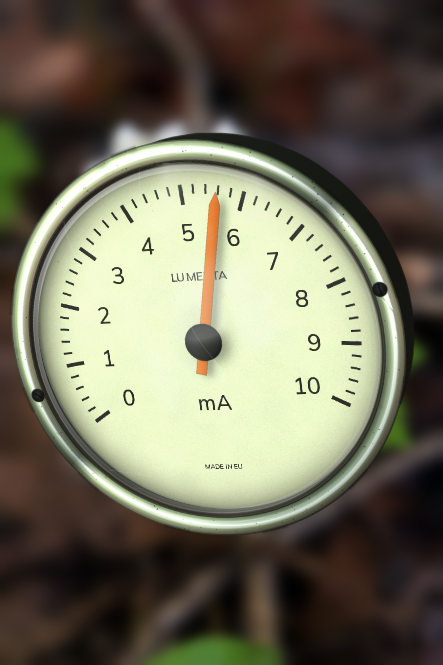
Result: 5.6,mA
